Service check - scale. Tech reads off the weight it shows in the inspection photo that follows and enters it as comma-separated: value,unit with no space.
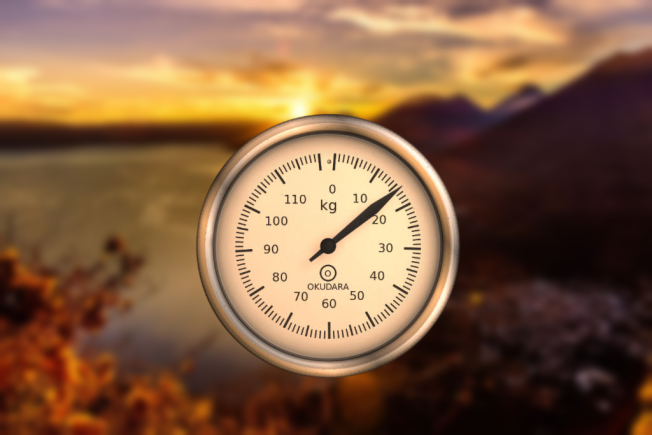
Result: 16,kg
